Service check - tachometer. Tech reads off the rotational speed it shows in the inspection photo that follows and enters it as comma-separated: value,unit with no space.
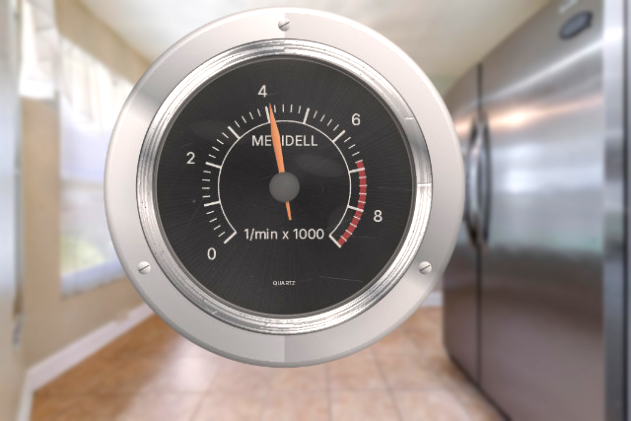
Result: 4100,rpm
